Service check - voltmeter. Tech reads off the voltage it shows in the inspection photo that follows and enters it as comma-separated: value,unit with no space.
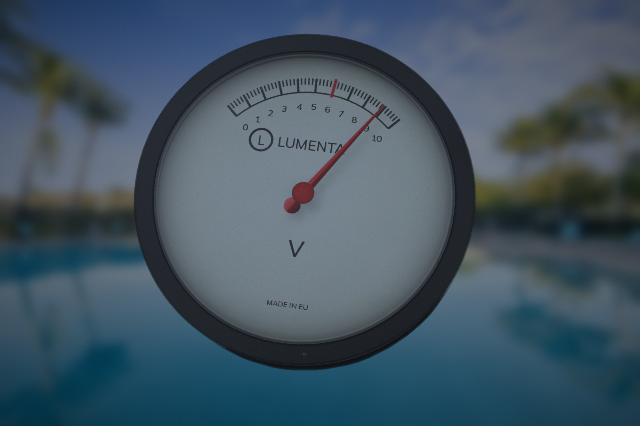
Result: 9,V
